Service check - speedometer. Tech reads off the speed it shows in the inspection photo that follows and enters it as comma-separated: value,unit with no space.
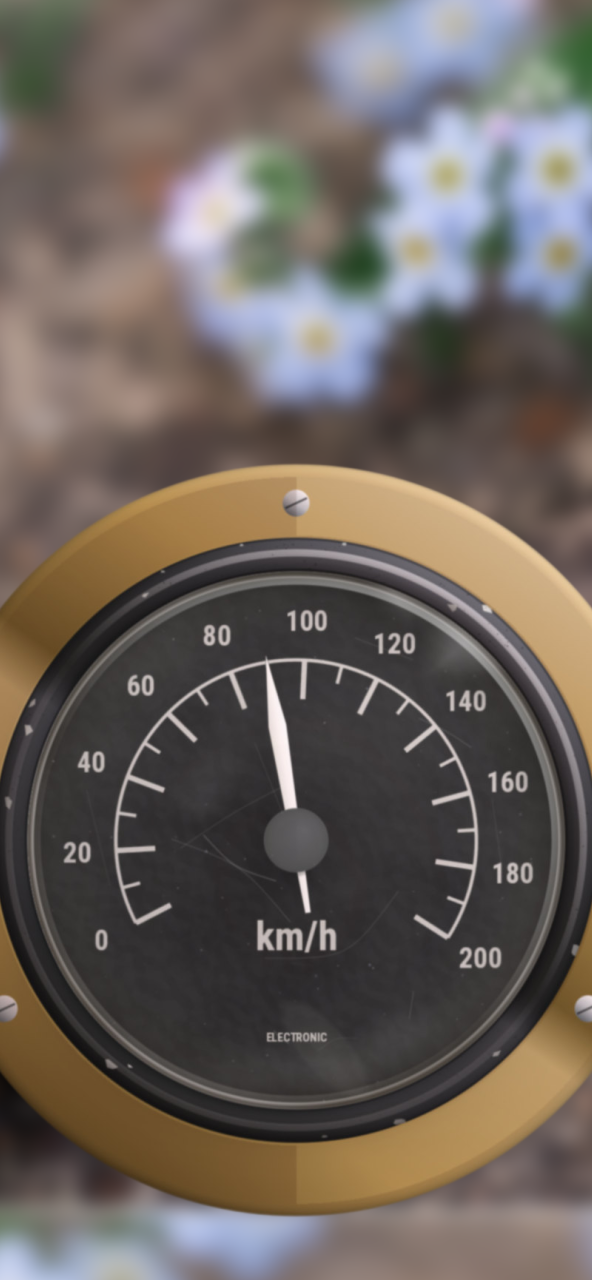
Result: 90,km/h
